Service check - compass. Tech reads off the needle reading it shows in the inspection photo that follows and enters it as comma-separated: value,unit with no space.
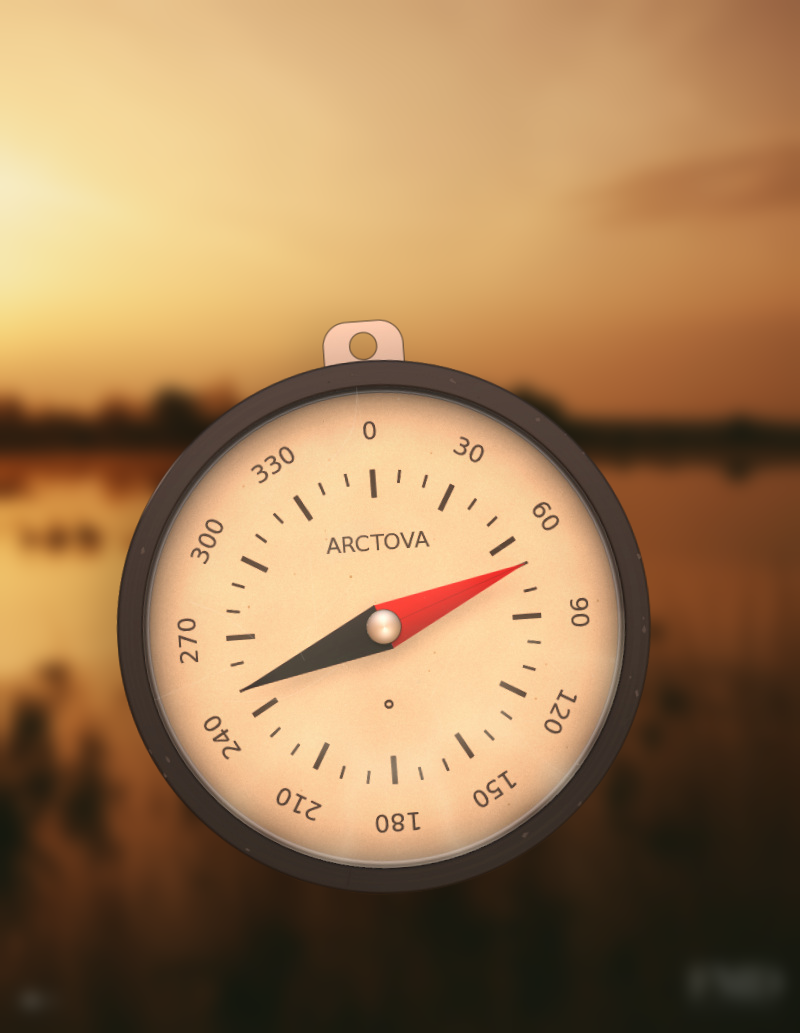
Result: 70,°
